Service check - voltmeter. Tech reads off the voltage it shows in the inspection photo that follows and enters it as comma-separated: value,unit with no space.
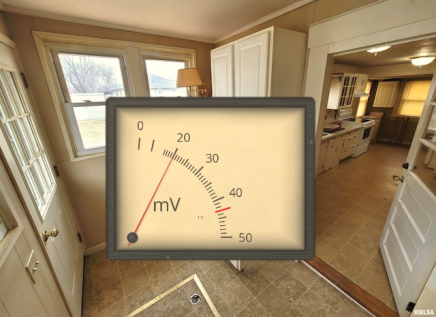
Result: 20,mV
